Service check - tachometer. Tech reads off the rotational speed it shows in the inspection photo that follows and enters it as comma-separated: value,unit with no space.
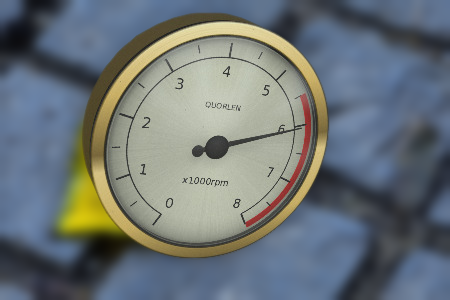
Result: 6000,rpm
